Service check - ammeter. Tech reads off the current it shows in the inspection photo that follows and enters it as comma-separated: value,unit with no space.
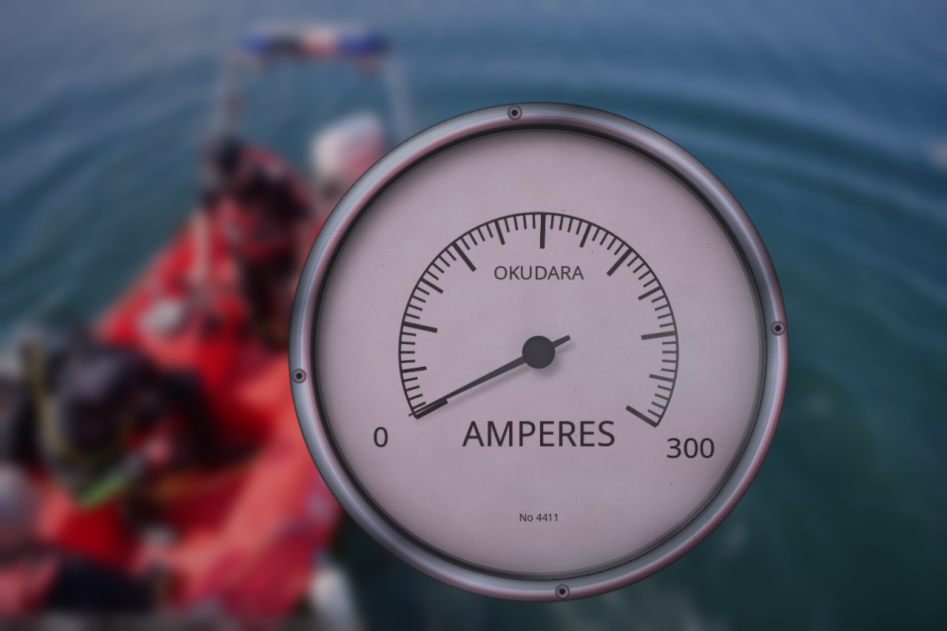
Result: 2.5,A
